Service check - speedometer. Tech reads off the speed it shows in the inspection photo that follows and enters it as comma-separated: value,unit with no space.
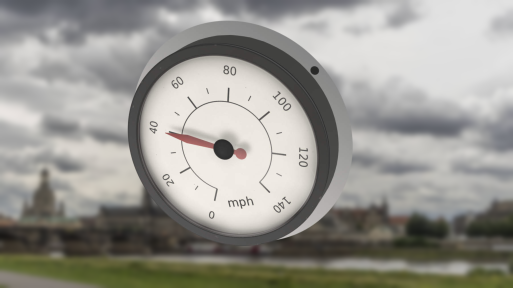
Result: 40,mph
